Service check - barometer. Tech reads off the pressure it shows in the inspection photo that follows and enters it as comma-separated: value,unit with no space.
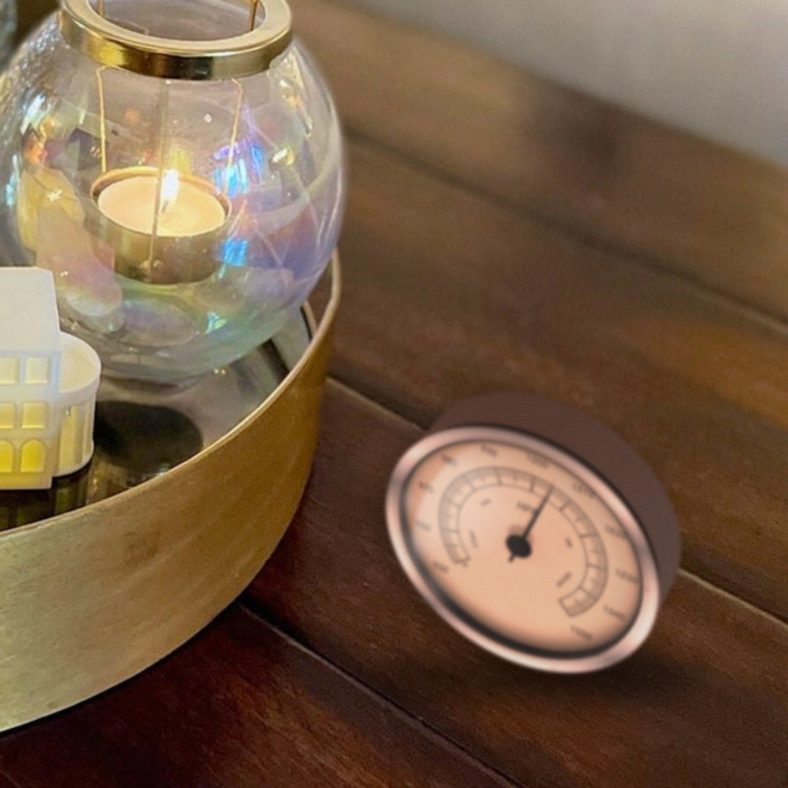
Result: 1005,hPa
